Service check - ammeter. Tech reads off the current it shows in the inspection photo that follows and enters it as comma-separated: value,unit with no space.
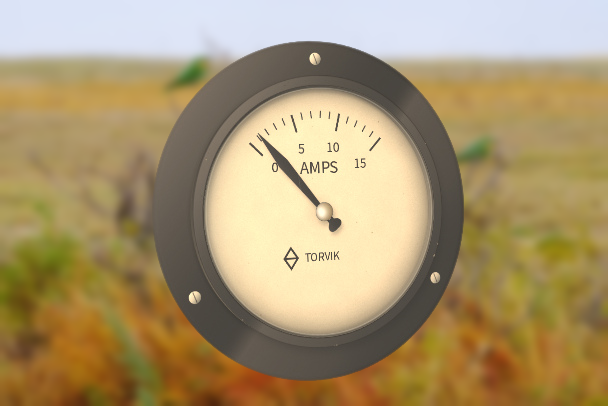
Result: 1,A
